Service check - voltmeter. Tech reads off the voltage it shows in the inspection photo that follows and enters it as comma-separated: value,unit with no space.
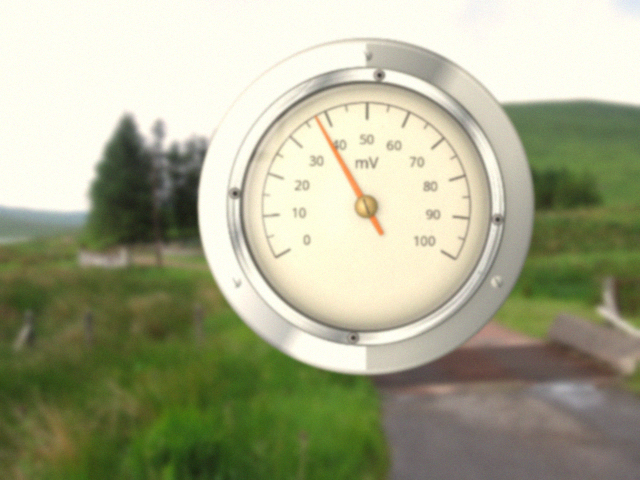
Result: 37.5,mV
